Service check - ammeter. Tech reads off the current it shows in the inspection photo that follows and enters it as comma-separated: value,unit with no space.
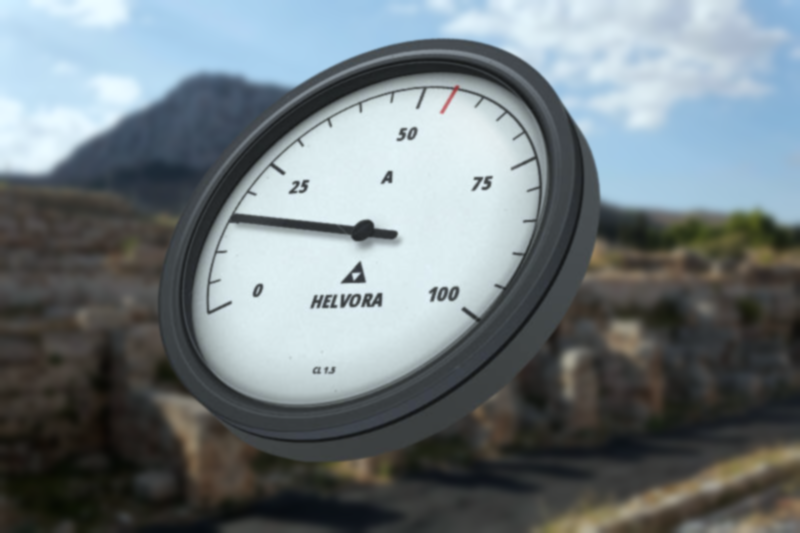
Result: 15,A
